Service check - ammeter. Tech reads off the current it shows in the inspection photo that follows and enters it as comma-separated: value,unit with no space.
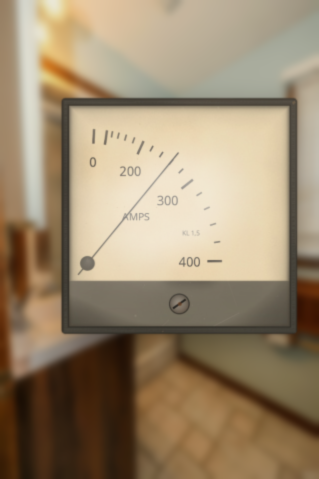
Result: 260,A
